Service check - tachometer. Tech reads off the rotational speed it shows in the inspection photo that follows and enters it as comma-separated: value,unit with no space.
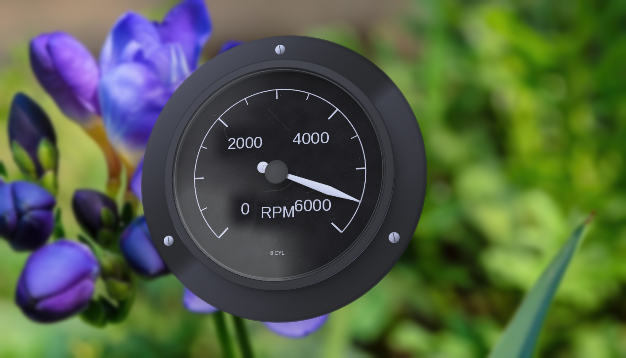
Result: 5500,rpm
